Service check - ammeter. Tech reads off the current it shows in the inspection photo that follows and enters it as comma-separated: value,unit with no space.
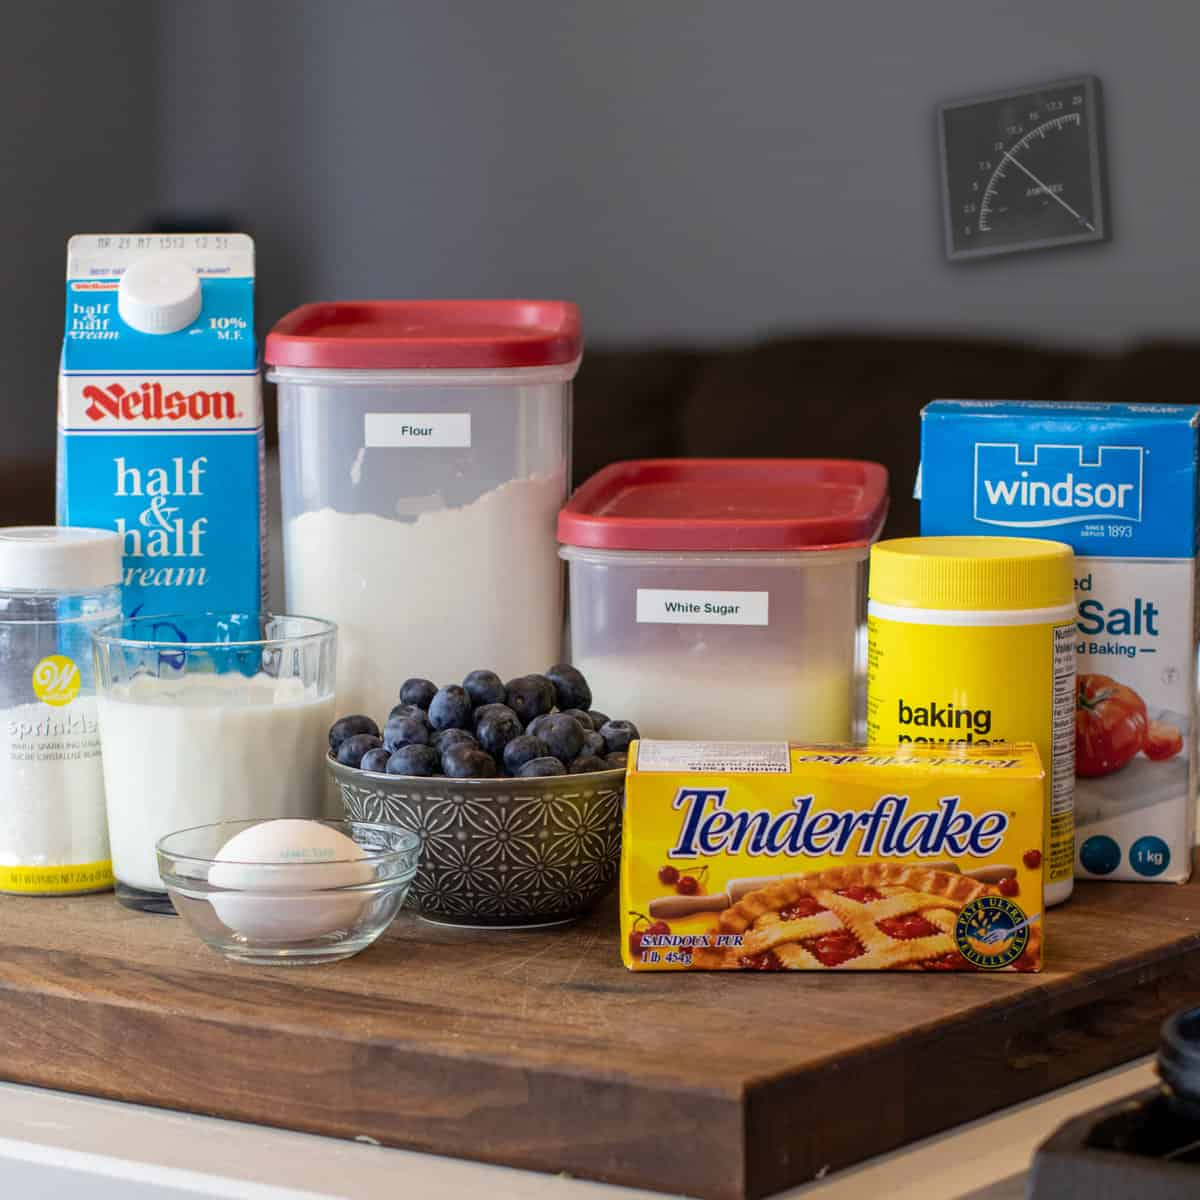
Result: 10,A
